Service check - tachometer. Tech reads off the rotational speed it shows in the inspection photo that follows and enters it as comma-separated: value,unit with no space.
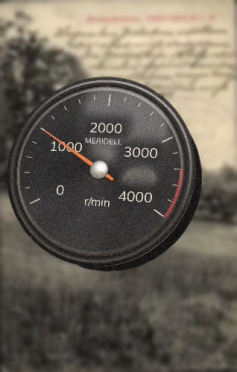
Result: 1000,rpm
